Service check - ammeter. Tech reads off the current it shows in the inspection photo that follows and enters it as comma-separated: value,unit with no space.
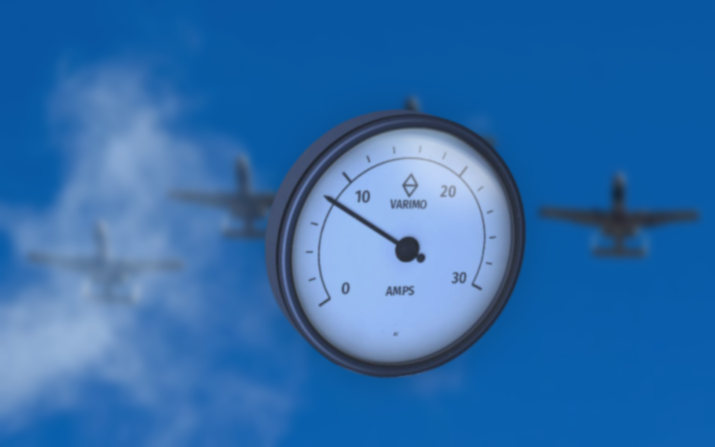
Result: 8,A
